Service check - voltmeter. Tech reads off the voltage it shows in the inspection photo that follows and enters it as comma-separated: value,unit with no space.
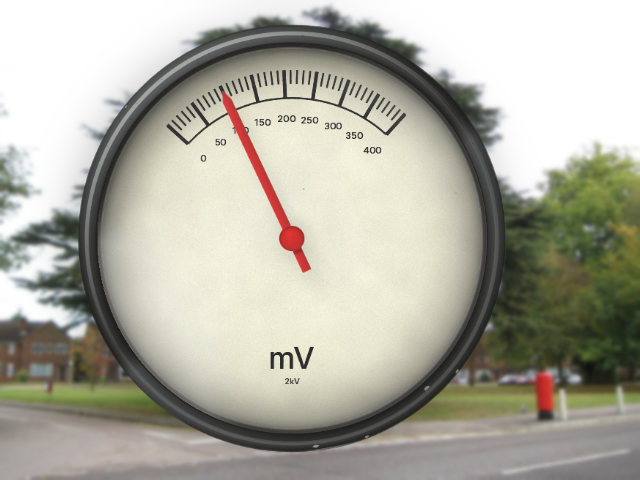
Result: 100,mV
